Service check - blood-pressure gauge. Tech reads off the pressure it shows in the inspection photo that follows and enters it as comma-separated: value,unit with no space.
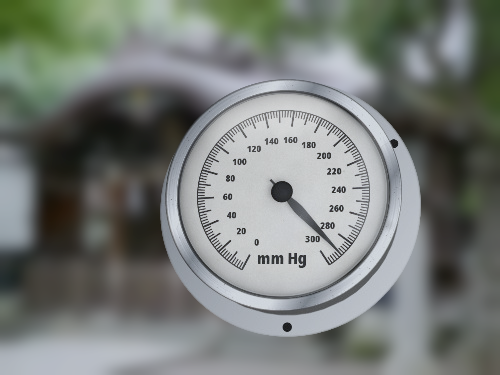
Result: 290,mmHg
